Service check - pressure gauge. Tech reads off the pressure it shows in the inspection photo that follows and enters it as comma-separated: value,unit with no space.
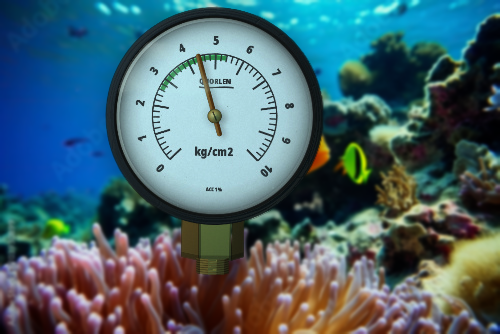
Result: 4.4,kg/cm²
